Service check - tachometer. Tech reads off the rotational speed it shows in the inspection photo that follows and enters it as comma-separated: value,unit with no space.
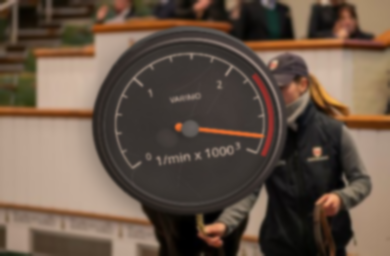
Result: 2800,rpm
